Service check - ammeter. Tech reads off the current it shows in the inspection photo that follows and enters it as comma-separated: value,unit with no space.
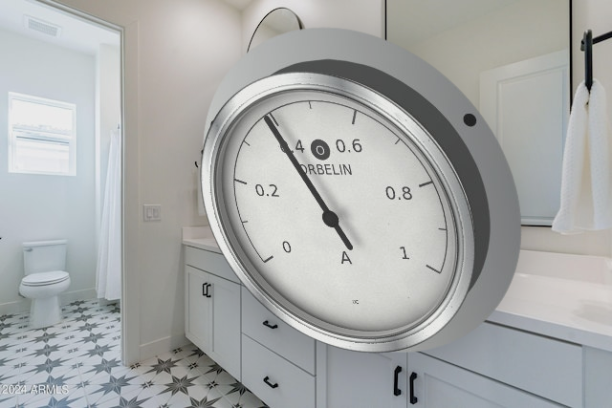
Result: 0.4,A
